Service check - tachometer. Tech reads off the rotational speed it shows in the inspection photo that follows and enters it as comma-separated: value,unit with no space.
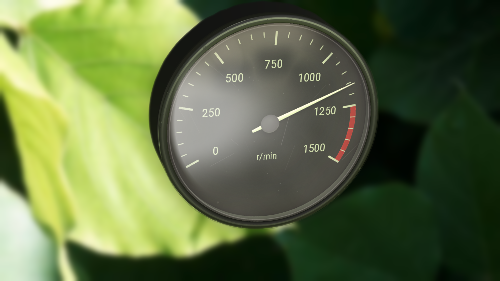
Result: 1150,rpm
